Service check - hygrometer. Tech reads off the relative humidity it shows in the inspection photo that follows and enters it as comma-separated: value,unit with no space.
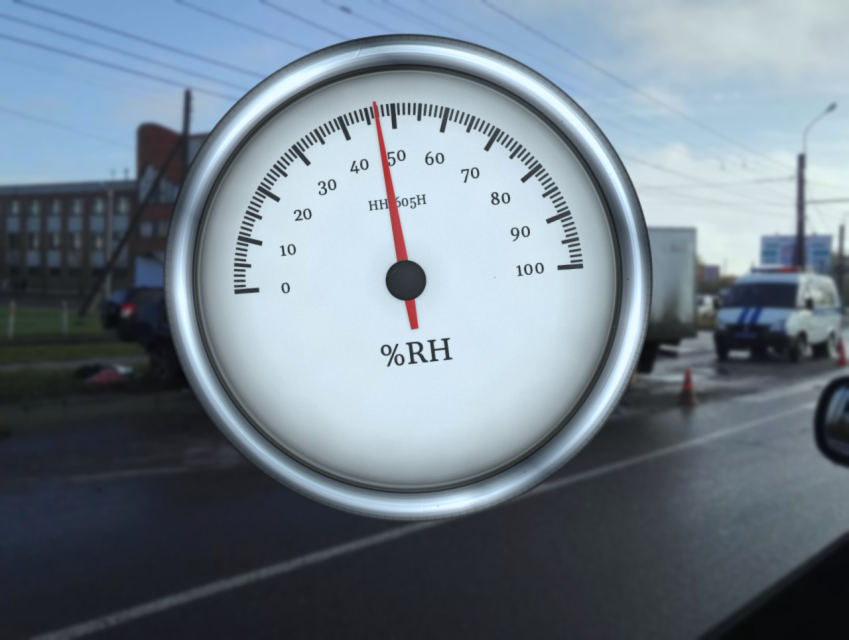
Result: 47,%
